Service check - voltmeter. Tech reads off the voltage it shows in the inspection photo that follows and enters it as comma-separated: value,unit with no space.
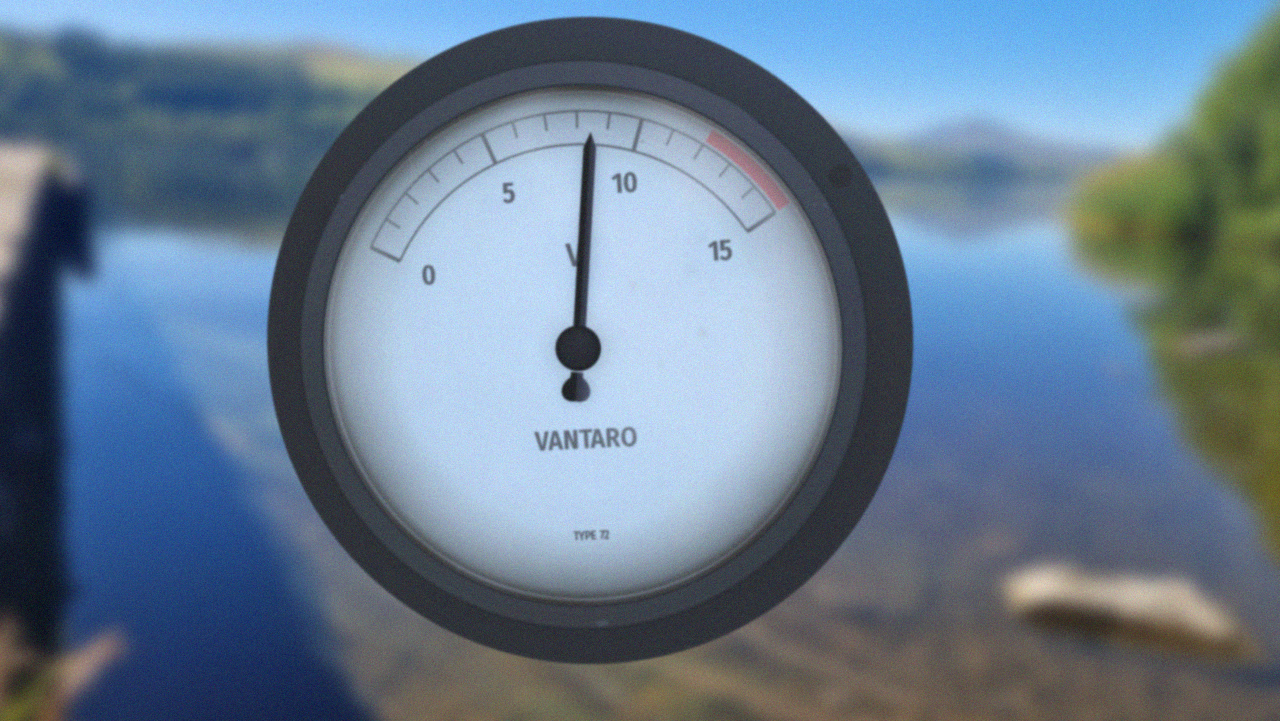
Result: 8.5,V
